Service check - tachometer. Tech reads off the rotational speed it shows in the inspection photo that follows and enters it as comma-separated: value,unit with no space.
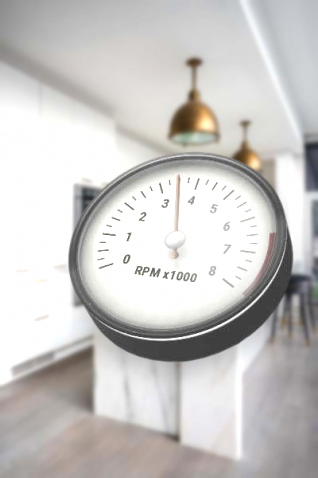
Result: 3500,rpm
